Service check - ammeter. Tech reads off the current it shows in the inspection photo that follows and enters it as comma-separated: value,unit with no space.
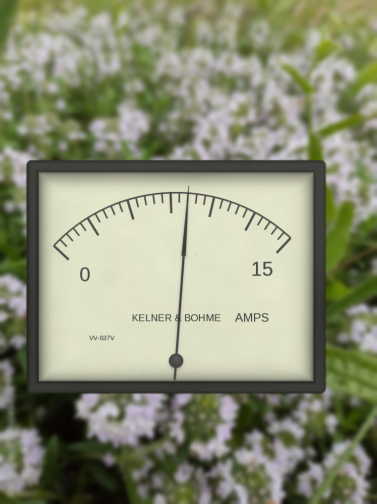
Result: 8.5,A
